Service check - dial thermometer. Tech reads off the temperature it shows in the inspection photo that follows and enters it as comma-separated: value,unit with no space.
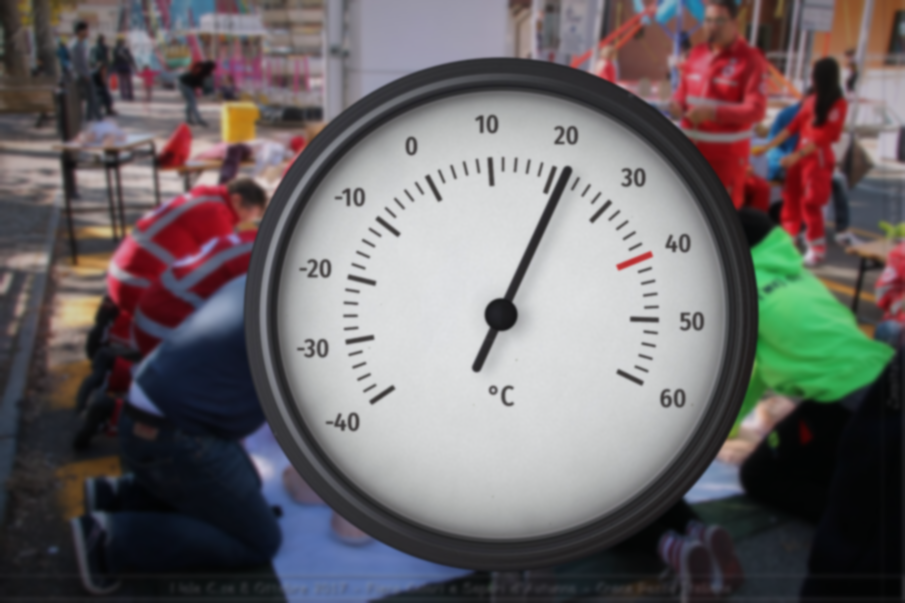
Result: 22,°C
